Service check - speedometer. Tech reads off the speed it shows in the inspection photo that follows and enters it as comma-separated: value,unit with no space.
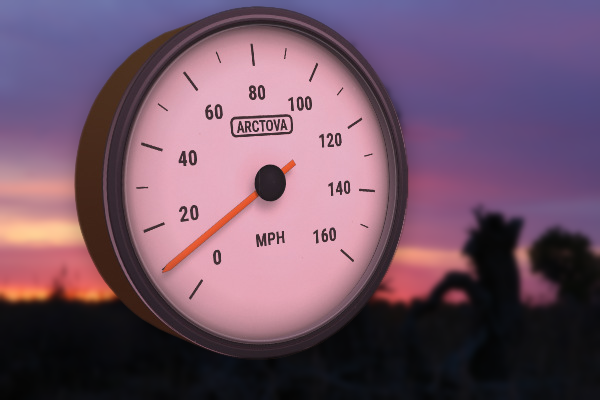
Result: 10,mph
